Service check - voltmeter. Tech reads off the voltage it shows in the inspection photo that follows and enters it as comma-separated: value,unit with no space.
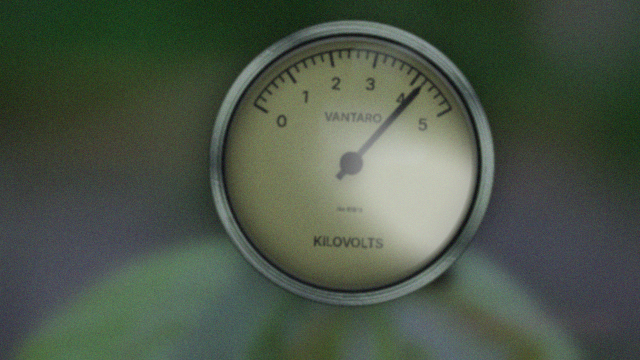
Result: 4.2,kV
